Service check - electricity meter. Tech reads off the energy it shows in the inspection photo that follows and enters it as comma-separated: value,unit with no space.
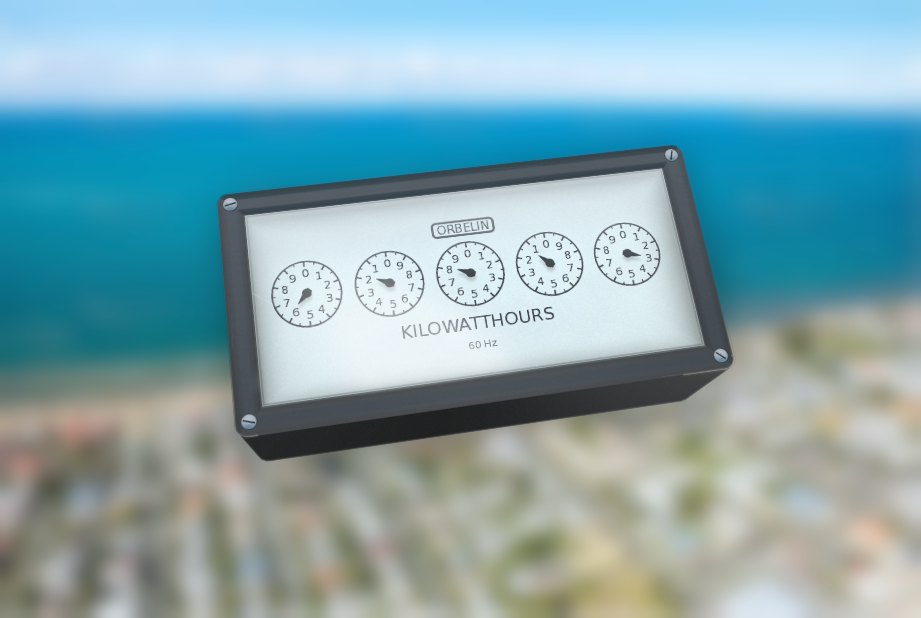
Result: 61813,kWh
